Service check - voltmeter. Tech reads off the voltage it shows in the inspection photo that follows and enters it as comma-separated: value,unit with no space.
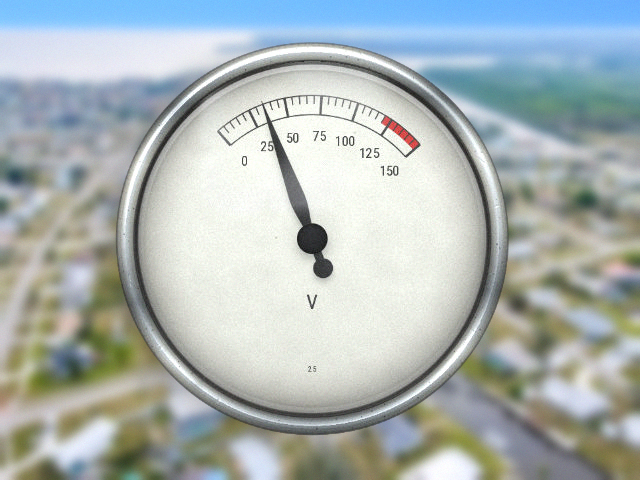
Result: 35,V
